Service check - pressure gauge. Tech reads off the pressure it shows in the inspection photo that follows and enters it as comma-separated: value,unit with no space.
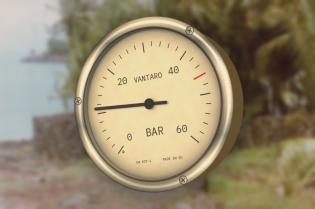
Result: 11,bar
